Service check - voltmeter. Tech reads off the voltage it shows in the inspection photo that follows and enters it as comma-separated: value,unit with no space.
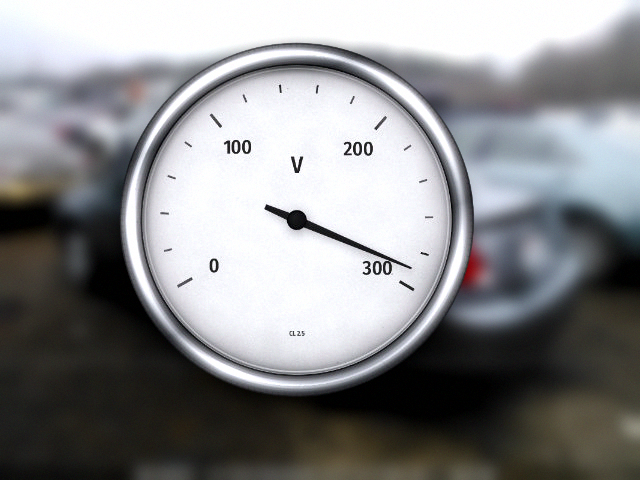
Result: 290,V
